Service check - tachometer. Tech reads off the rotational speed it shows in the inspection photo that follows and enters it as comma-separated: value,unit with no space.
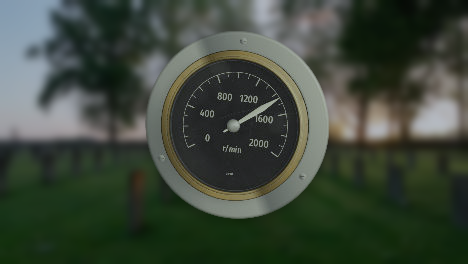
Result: 1450,rpm
